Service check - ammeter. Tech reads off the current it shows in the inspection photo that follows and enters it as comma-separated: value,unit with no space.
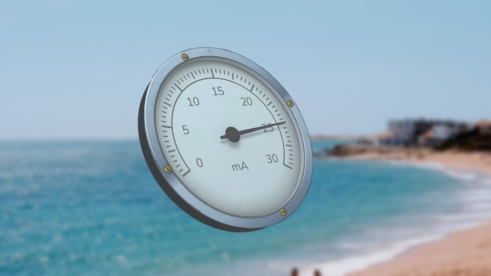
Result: 25,mA
